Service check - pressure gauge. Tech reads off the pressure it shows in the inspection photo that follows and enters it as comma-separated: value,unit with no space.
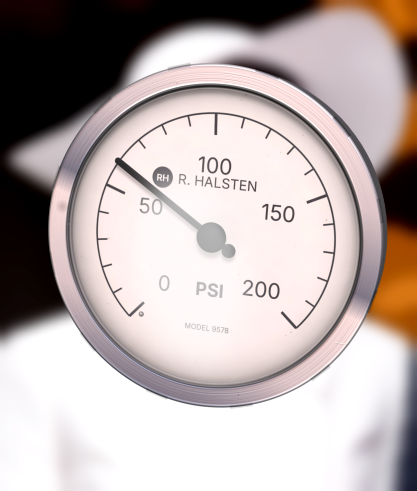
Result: 60,psi
